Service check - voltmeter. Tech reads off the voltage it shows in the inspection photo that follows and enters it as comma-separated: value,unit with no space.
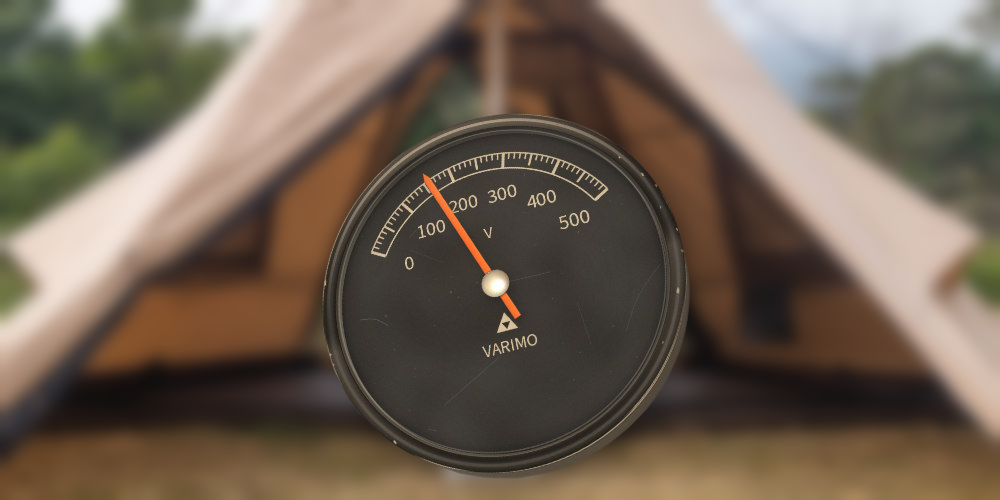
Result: 160,V
